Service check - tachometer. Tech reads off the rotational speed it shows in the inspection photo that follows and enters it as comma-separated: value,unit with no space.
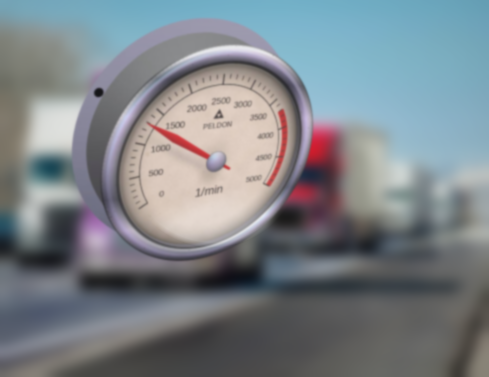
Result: 1300,rpm
